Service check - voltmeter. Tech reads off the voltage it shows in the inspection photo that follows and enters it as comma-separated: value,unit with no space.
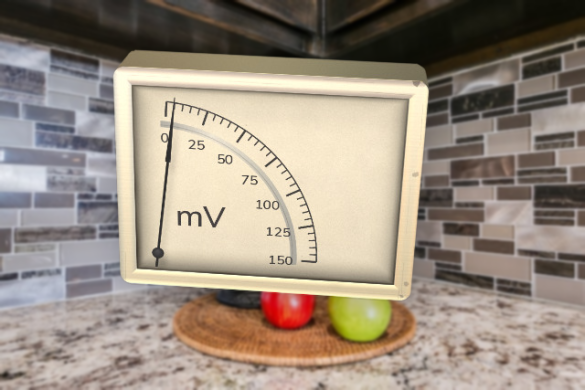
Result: 5,mV
